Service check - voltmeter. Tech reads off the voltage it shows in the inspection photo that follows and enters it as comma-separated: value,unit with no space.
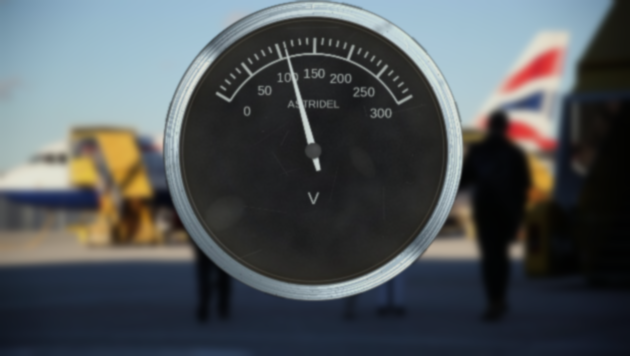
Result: 110,V
